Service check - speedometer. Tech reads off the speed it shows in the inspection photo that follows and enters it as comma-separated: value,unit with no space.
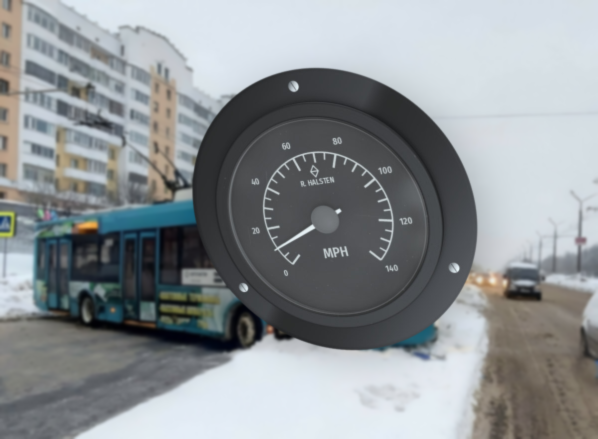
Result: 10,mph
